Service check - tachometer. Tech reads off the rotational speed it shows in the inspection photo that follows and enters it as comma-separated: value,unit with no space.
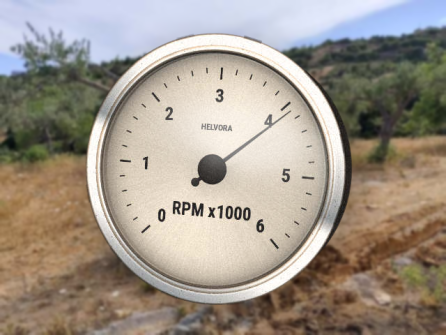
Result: 4100,rpm
